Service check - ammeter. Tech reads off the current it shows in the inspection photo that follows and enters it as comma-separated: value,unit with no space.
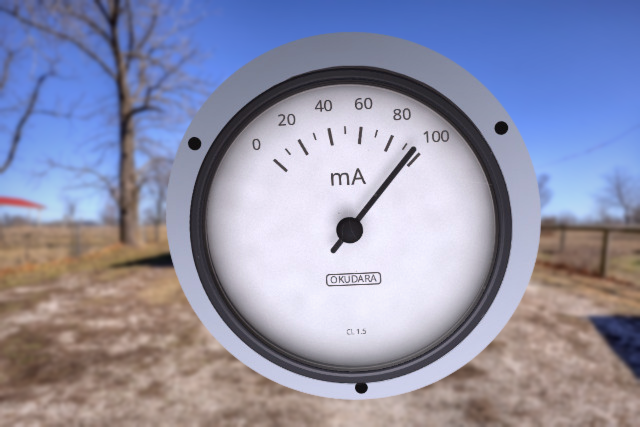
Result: 95,mA
